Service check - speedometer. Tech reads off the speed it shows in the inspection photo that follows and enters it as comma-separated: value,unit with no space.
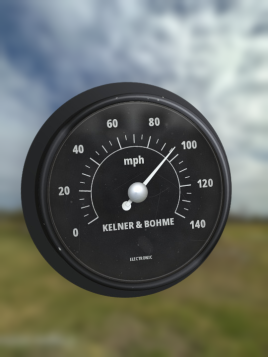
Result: 95,mph
